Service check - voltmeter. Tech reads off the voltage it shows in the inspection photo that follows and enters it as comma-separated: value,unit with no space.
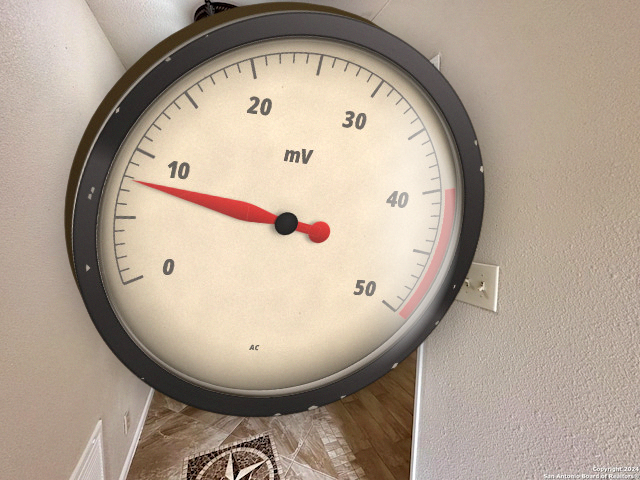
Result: 8,mV
